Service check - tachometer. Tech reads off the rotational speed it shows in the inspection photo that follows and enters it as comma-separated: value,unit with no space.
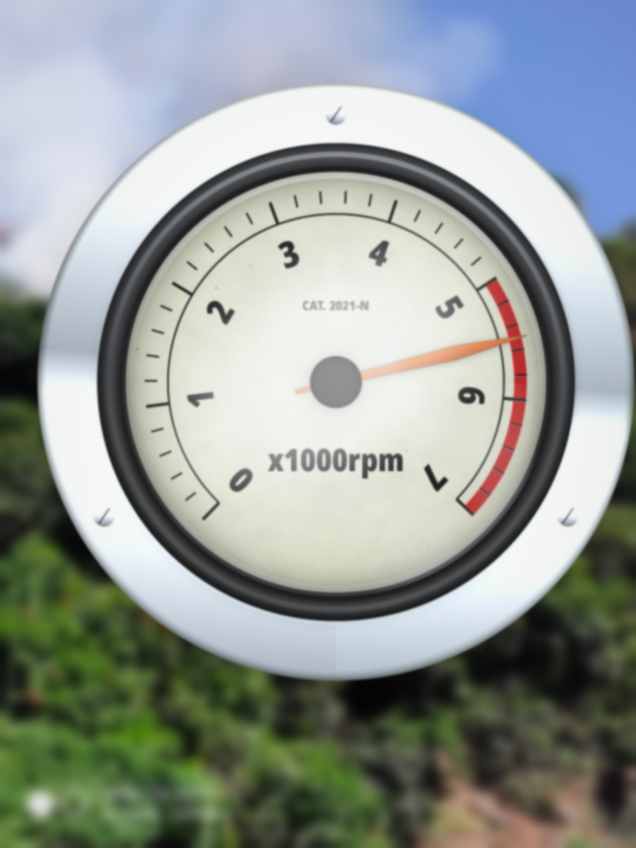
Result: 5500,rpm
